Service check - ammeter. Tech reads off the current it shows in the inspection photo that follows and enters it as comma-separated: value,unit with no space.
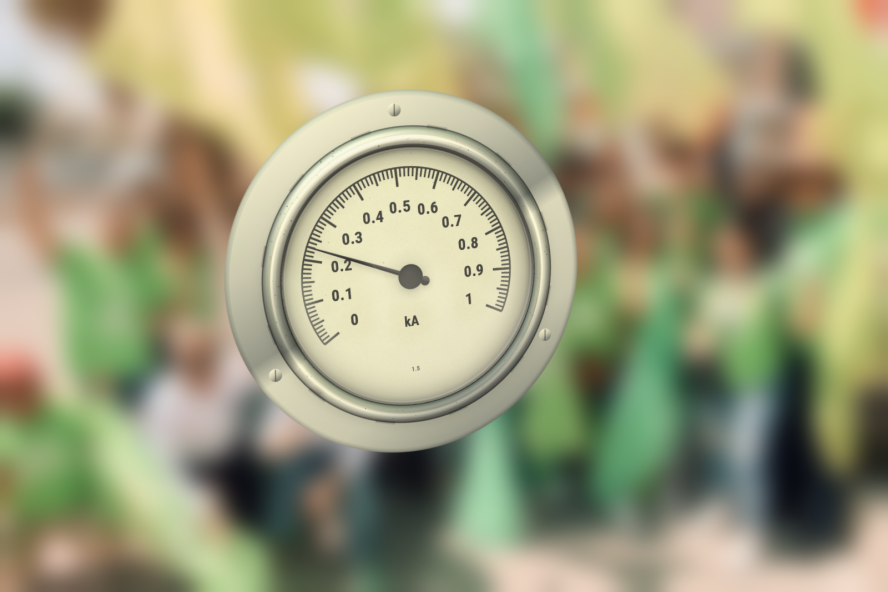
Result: 0.23,kA
